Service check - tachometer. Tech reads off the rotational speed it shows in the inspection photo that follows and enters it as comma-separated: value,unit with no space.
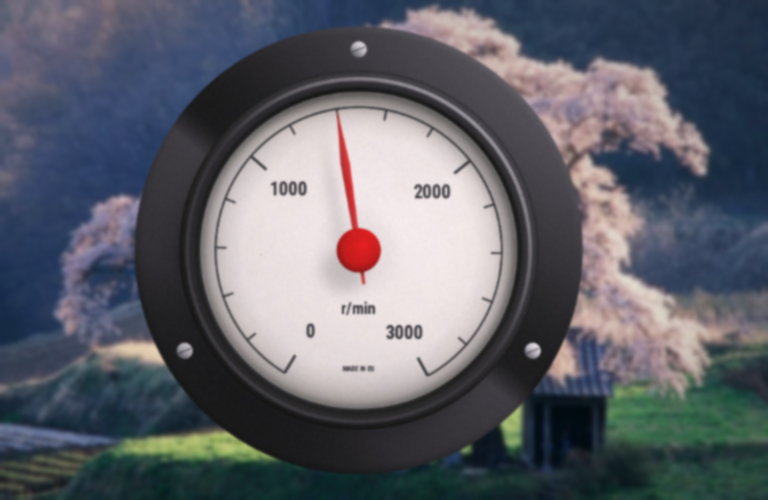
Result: 1400,rpm
